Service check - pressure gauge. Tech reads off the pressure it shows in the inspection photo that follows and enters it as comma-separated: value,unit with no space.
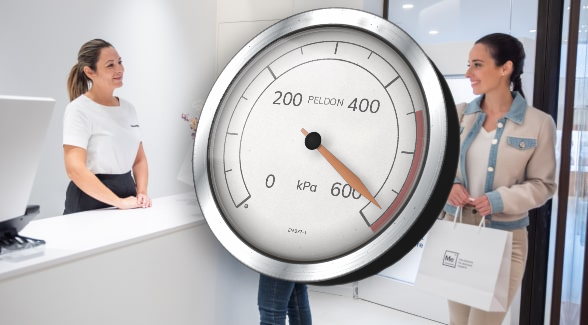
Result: 575,kPa
